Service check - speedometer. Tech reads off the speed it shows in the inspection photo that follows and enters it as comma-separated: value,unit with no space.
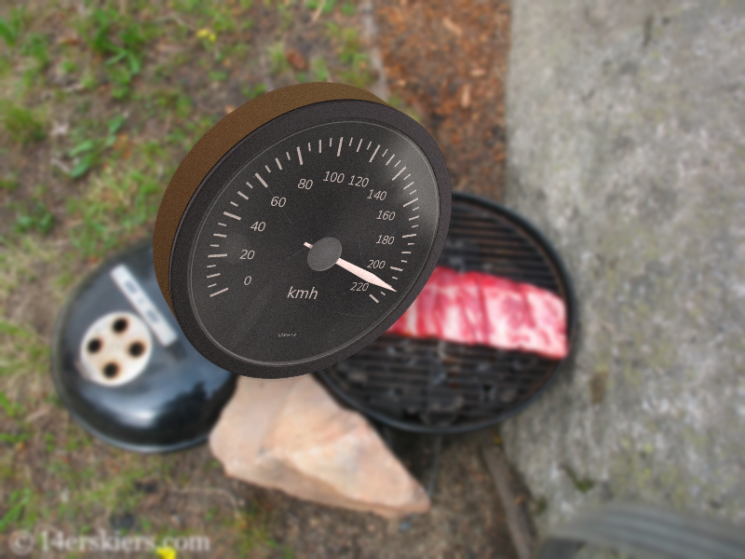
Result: 210,km/h
